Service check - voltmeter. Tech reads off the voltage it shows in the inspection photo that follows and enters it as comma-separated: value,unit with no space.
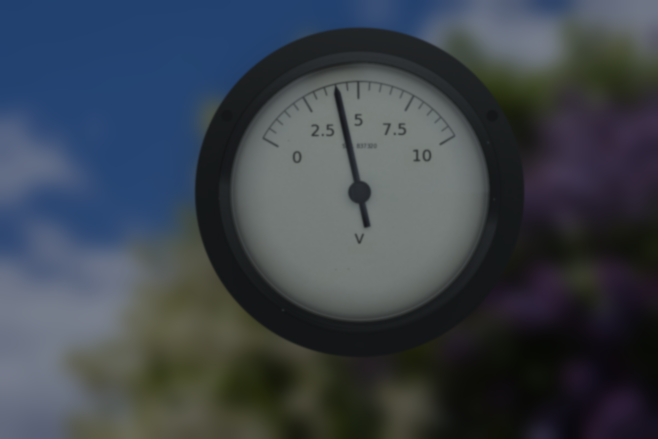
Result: 4,V
